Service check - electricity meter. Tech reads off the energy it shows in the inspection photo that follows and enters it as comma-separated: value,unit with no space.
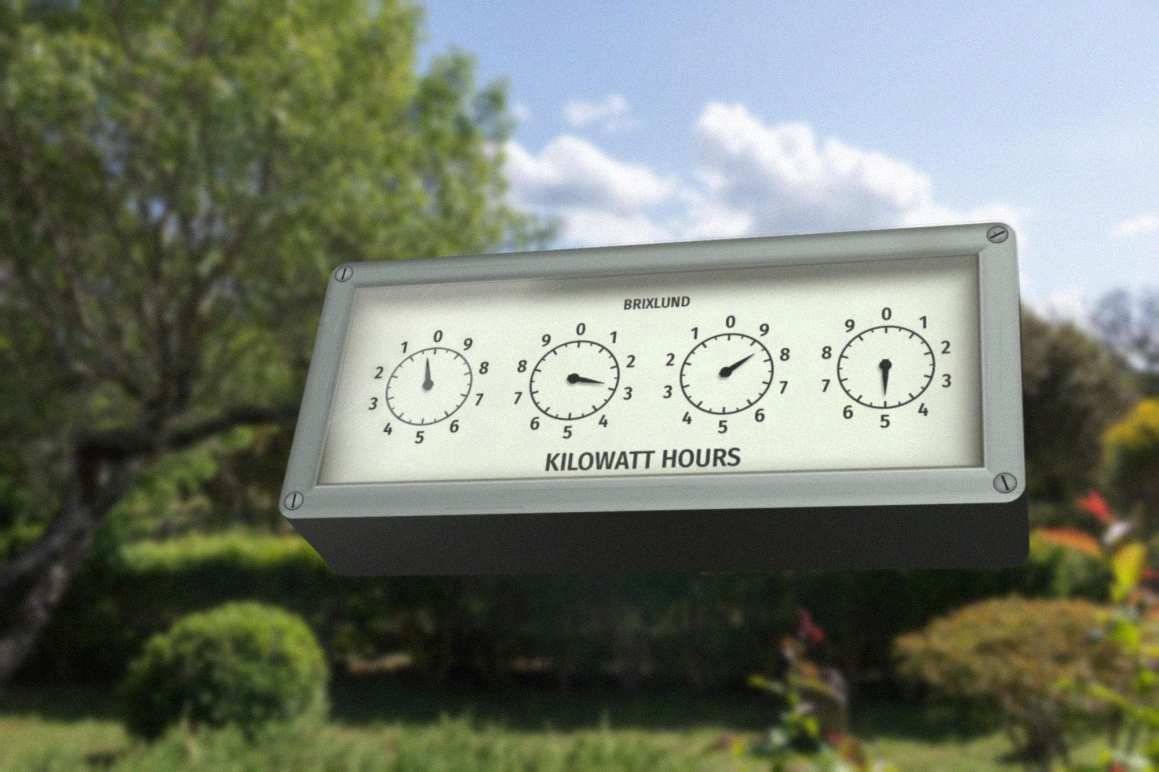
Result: 285,kWh
